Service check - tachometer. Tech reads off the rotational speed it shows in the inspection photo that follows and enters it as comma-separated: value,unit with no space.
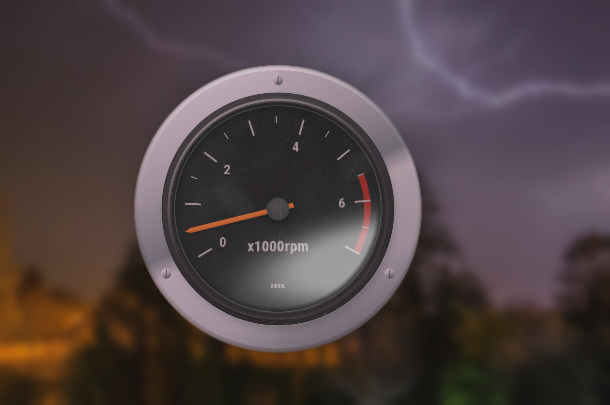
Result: 500,rpm
